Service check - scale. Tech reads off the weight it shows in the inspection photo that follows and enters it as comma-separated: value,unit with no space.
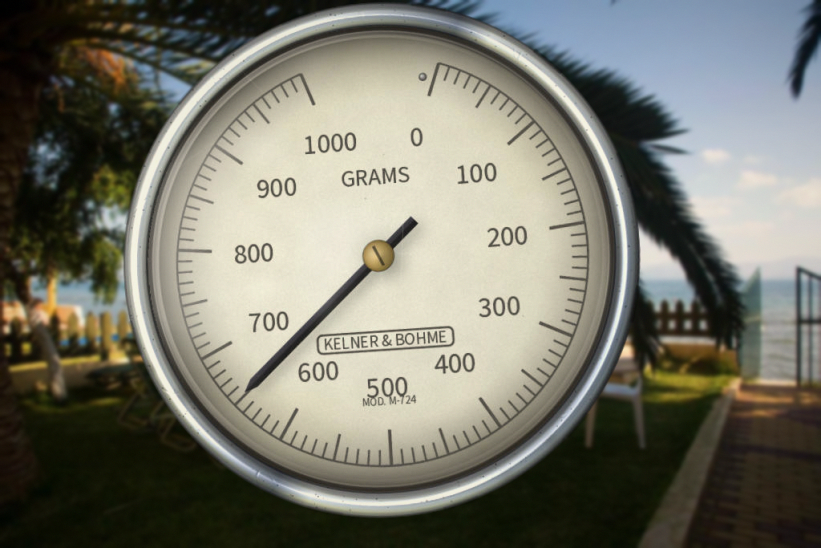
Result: 650,g
